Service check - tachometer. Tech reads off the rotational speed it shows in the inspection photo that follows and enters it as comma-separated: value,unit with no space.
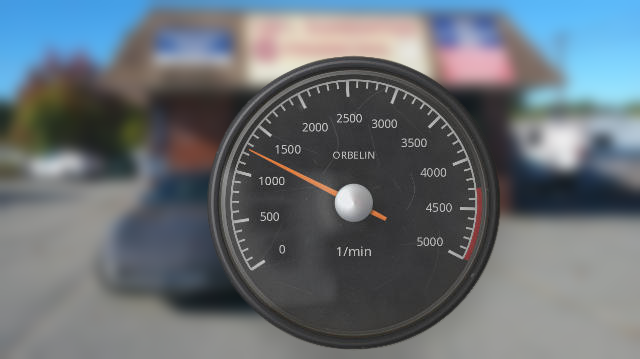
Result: 1250,rpm
